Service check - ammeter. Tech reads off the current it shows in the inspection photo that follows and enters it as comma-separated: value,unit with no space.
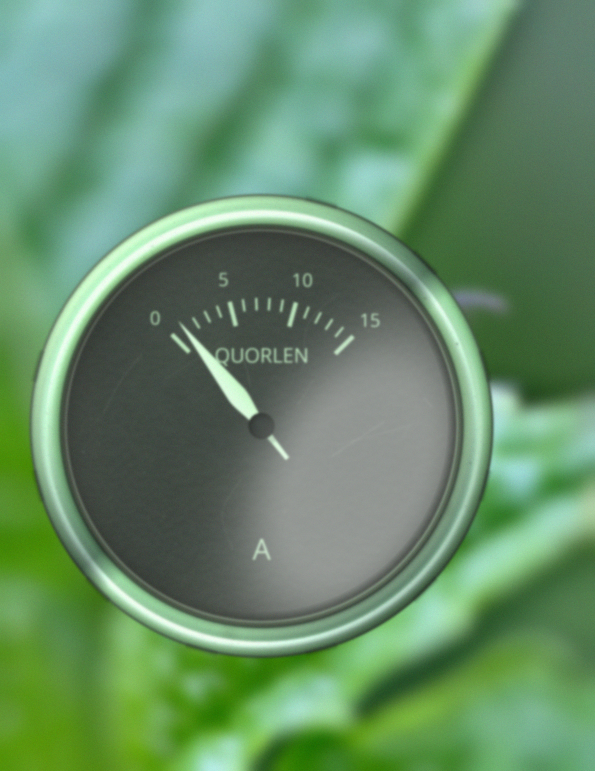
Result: 1,A
